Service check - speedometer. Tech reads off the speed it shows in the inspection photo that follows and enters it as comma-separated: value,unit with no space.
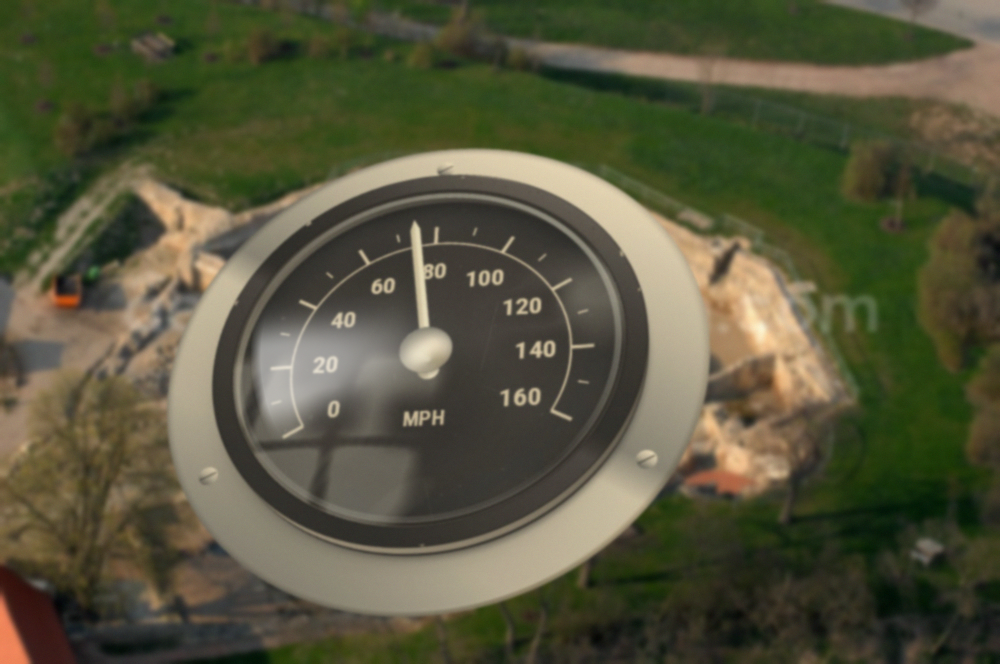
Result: 75,mph
